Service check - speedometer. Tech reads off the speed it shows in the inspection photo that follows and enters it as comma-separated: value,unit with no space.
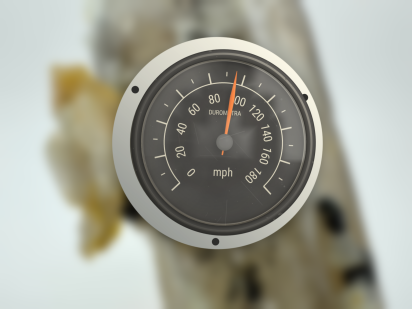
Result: 95,mph
